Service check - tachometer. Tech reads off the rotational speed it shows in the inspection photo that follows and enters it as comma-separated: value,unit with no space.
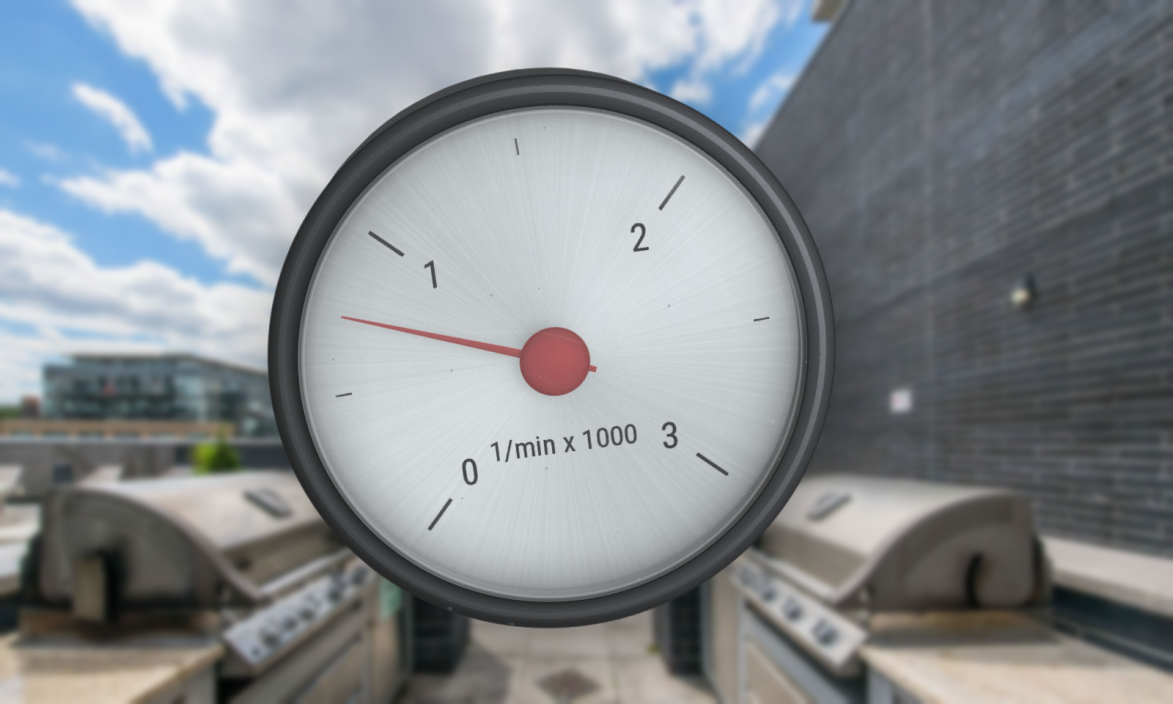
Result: 750,rpm
